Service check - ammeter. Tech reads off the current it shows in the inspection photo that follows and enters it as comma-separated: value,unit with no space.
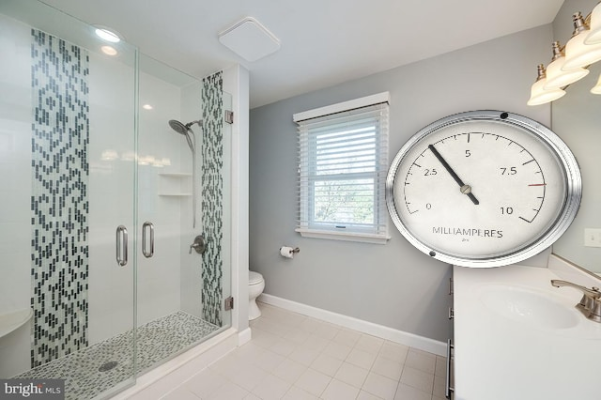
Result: 3.5,mA
